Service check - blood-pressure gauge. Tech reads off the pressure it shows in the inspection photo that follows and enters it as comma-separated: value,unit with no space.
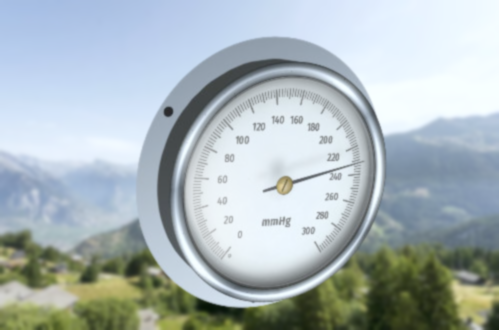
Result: 230,mmHg
